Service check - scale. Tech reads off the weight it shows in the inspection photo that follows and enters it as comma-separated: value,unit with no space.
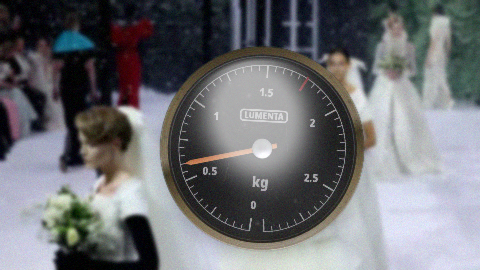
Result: 0.6,kg
